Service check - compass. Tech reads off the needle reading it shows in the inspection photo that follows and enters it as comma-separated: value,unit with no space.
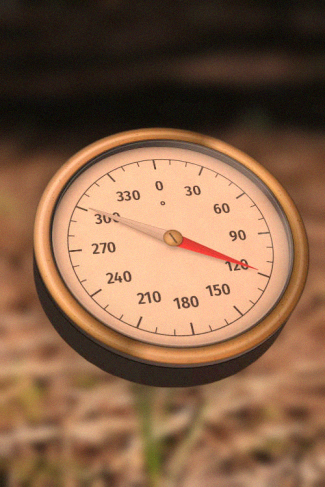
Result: 120,°
